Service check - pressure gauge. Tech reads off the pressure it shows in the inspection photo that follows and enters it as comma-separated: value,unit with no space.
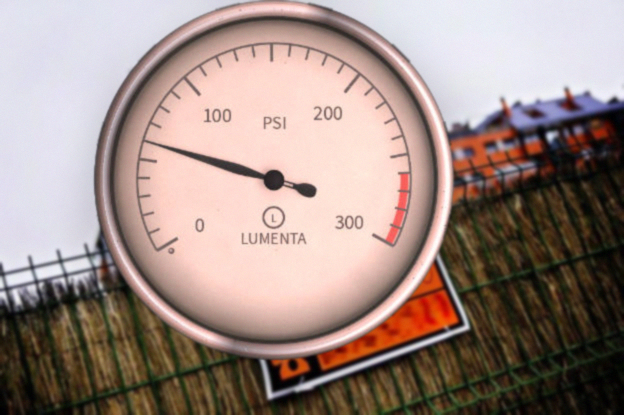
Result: 60,psi
